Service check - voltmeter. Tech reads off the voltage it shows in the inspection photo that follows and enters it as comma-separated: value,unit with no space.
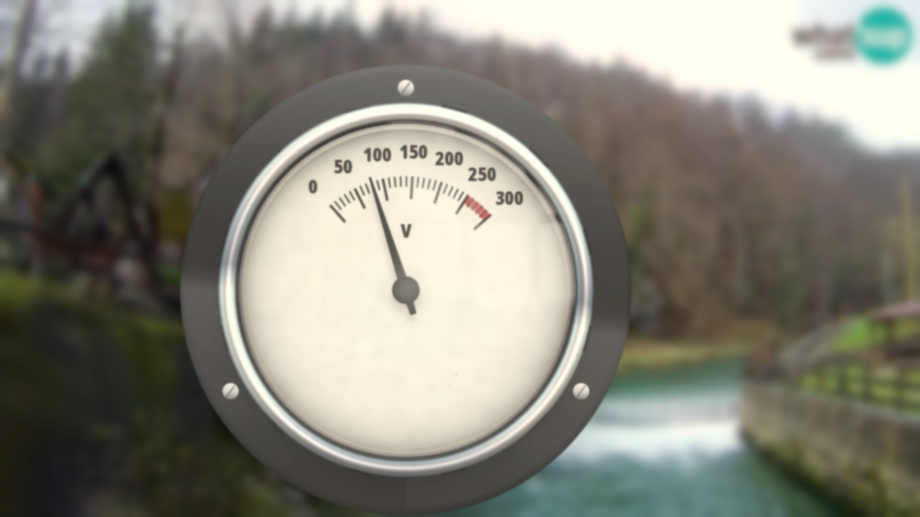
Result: 80,V
